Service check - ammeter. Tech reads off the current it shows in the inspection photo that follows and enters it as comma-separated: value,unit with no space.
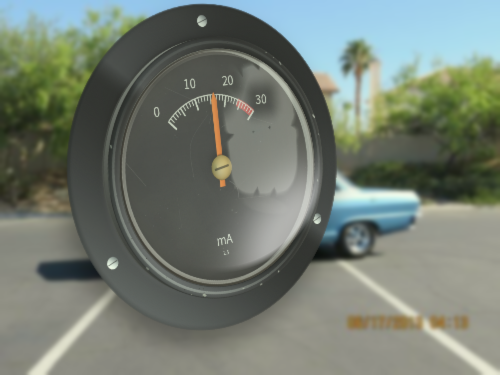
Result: 15,mA
